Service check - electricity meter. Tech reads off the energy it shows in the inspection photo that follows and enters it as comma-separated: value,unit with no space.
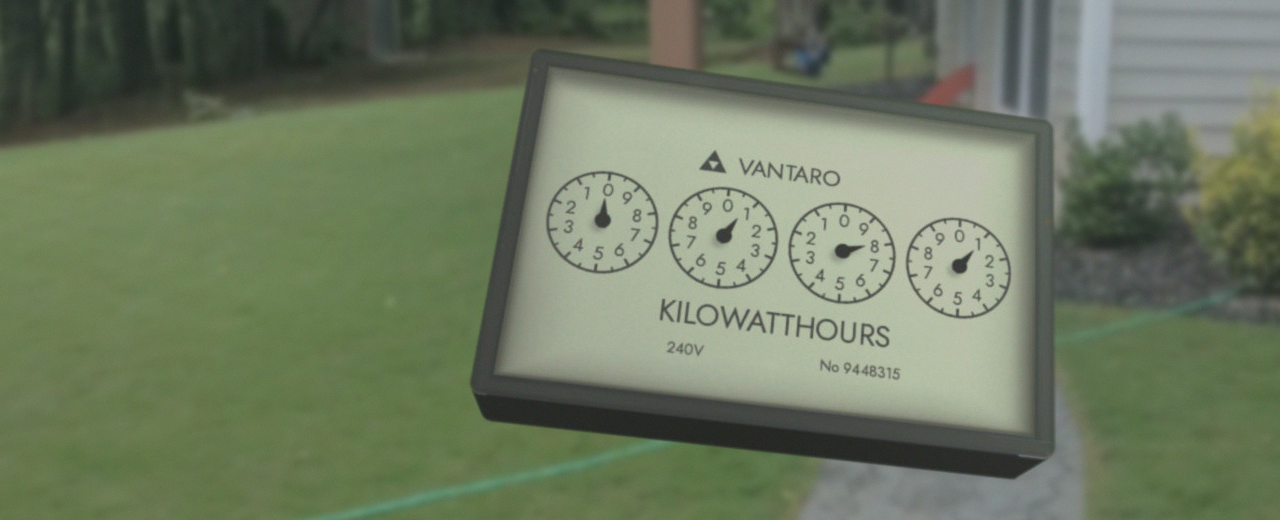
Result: 81,kWh
